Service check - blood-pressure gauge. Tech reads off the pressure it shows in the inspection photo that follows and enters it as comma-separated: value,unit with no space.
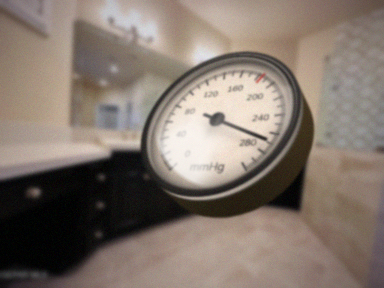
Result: 270,mmHg
